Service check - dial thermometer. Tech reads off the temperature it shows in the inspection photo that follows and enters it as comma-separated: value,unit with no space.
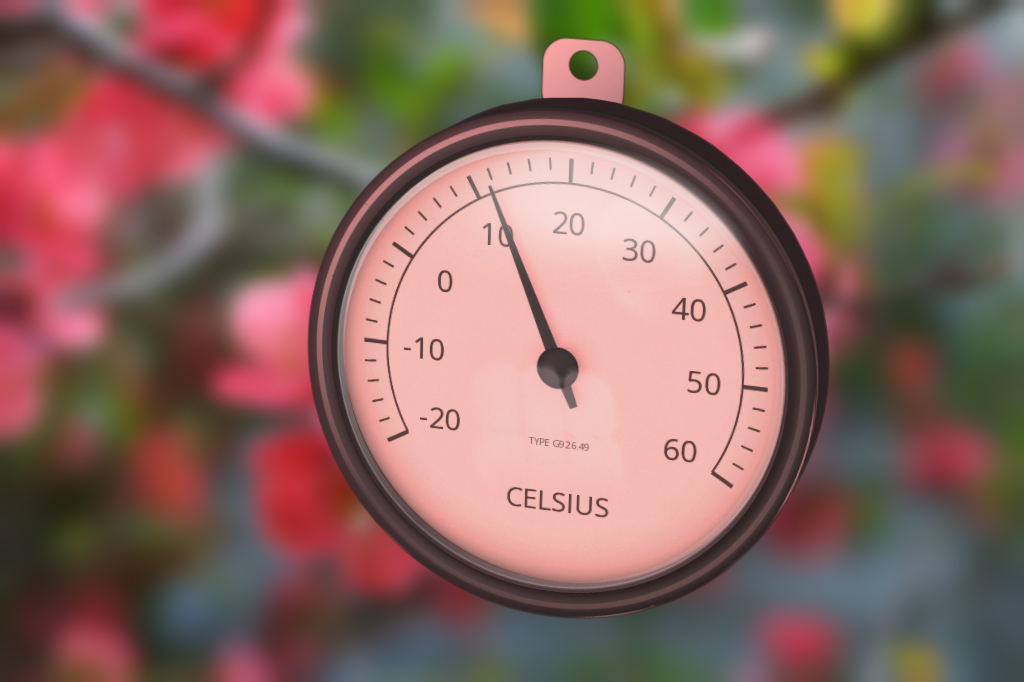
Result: 12,°C
